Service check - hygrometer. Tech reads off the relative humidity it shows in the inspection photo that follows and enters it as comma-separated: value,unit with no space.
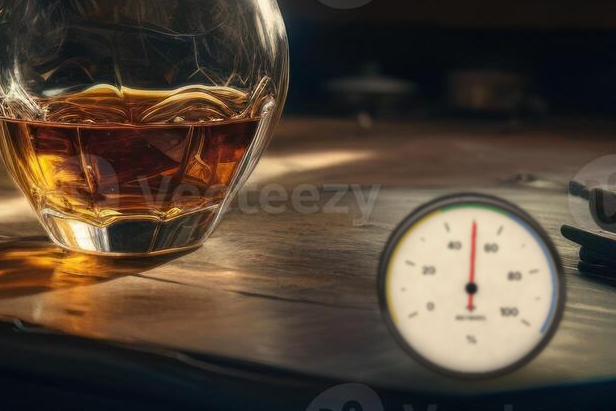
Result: 50,%
